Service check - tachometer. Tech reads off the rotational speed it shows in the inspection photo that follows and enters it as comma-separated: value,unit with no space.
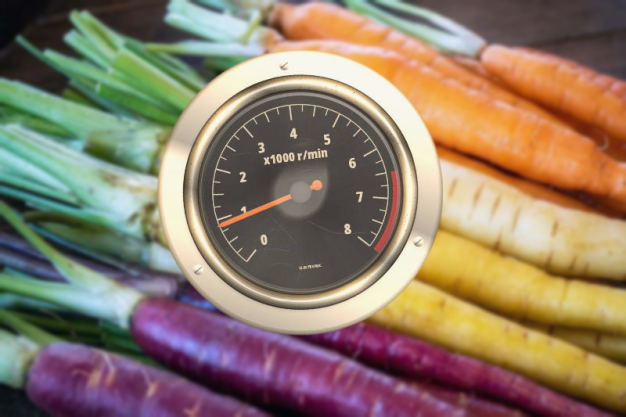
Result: 875,rpm
